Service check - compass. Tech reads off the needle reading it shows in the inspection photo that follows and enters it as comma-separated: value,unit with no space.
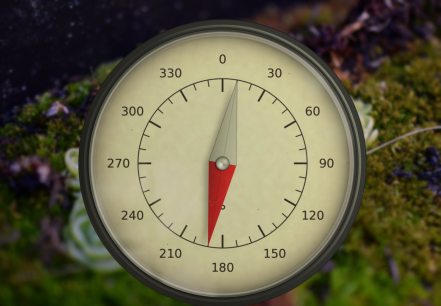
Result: 190,°
